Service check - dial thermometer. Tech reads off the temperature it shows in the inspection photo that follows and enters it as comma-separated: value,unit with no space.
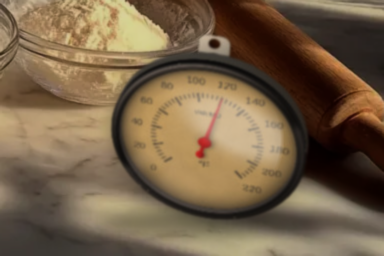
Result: 120,°F
